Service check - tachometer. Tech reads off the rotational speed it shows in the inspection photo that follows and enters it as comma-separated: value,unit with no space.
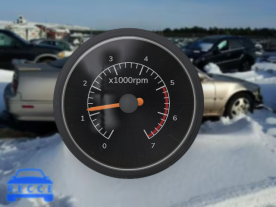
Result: 1200,rpm
